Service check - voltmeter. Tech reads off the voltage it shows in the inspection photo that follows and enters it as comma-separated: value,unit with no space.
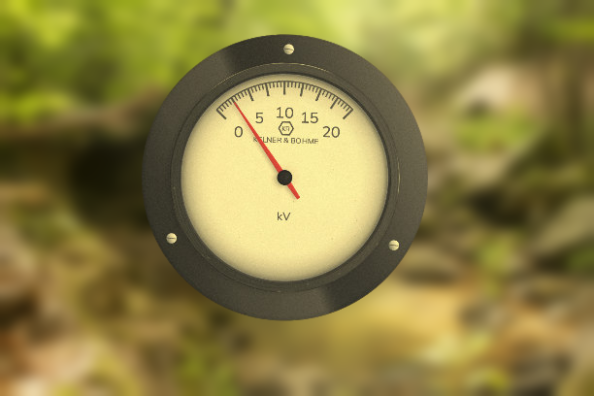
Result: 2.5,kV
